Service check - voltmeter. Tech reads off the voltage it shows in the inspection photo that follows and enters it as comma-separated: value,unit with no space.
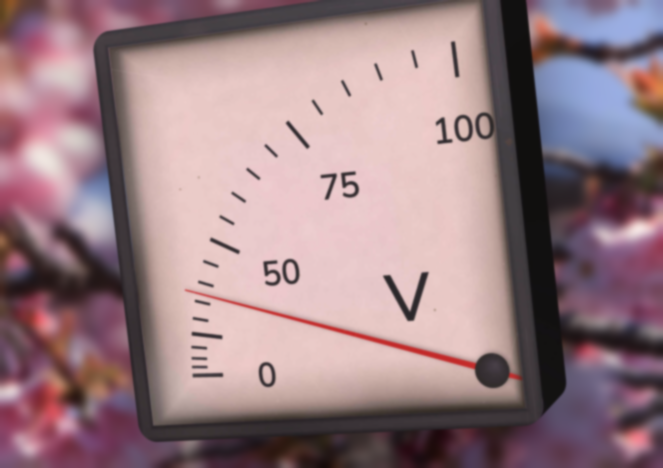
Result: 37.5,V
